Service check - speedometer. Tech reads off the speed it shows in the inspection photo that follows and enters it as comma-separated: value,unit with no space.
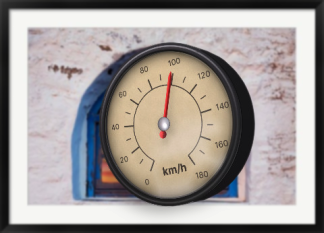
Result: 100,km/h
